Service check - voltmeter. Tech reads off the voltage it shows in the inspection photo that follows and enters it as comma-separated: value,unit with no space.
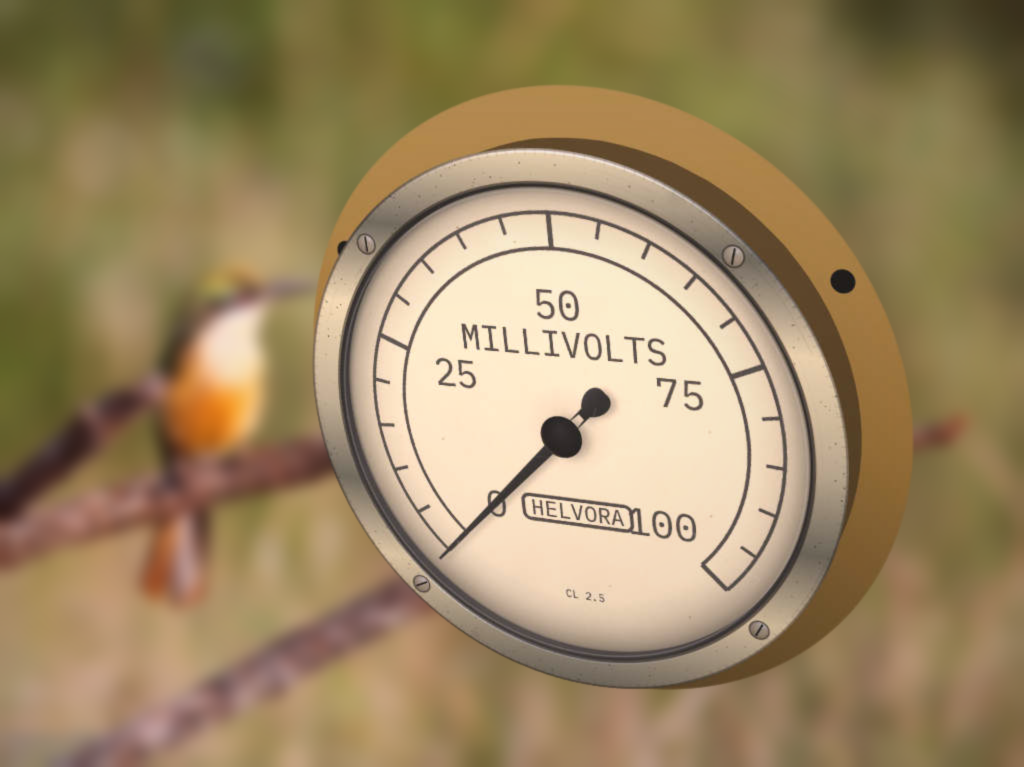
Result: 0,mV
